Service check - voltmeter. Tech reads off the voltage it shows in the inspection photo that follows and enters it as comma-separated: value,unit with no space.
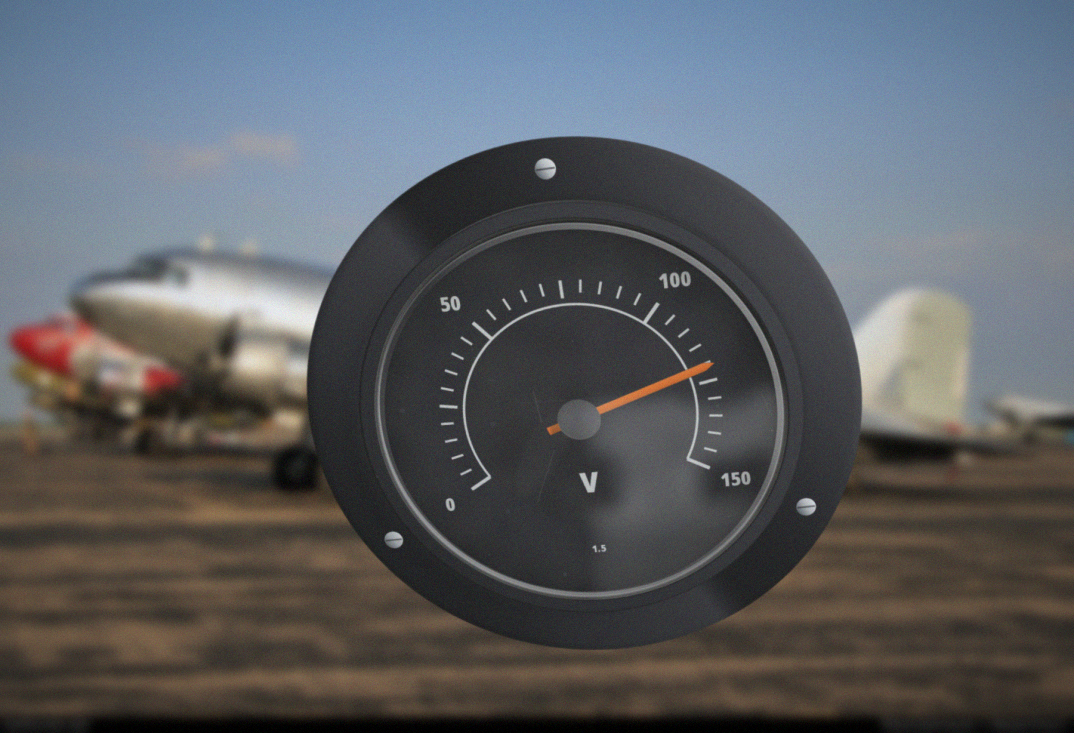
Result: 120,V
